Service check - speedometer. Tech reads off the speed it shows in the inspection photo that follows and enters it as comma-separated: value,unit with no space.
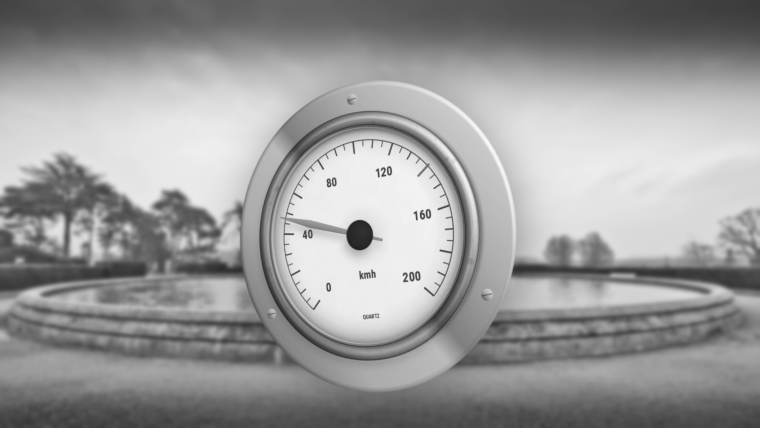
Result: 47.5,km/h
